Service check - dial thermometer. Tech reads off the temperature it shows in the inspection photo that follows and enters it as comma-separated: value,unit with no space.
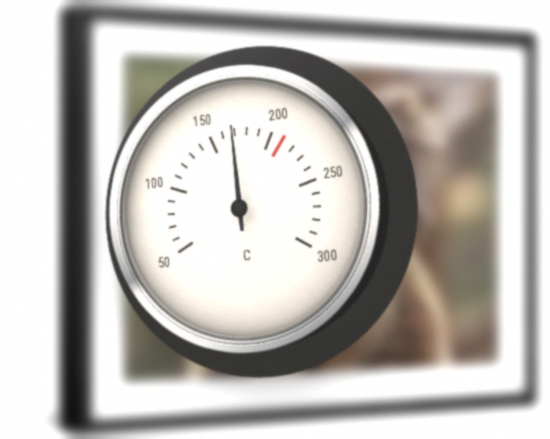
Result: 170,°C
